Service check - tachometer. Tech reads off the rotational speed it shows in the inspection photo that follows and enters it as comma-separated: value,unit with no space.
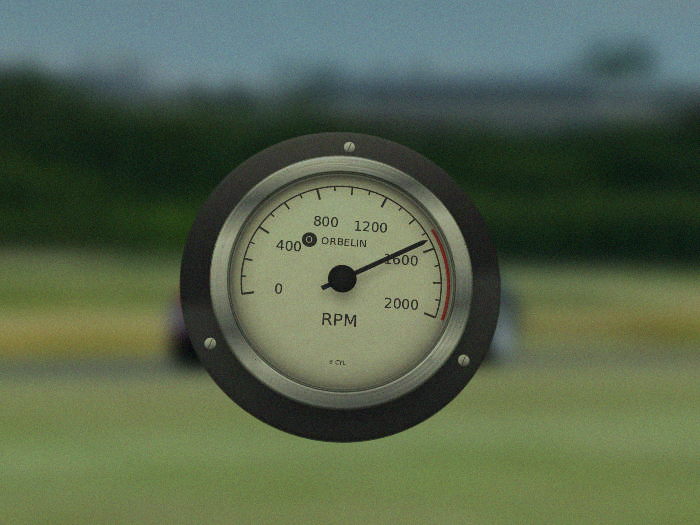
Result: 1550,rpm
